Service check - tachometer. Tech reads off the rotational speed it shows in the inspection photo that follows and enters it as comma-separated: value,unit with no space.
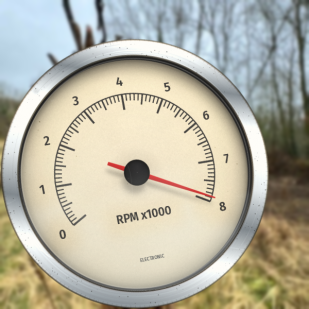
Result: 7900,rpm
